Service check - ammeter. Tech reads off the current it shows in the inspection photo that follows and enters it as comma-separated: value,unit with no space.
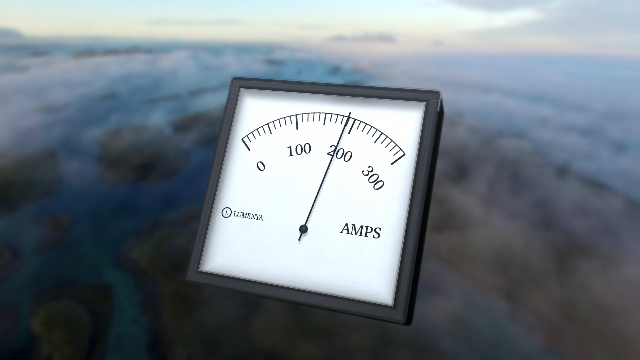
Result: 190,A
